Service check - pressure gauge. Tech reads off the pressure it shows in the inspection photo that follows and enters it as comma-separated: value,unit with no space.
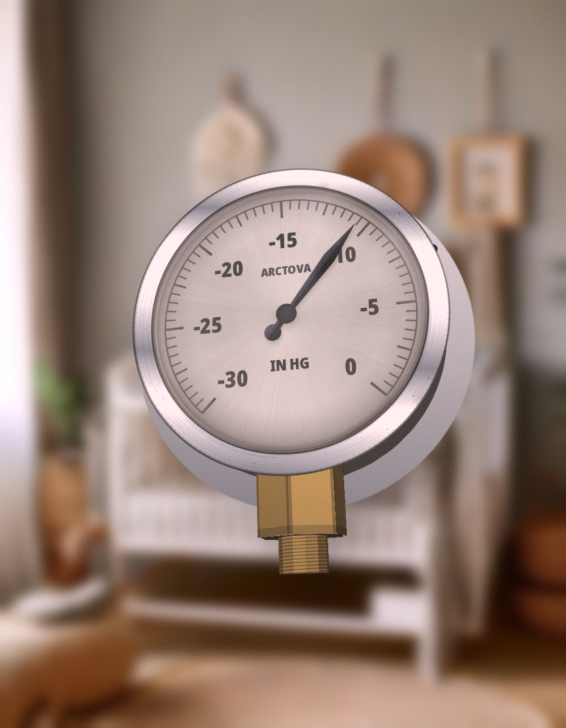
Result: -10.5,inHg
